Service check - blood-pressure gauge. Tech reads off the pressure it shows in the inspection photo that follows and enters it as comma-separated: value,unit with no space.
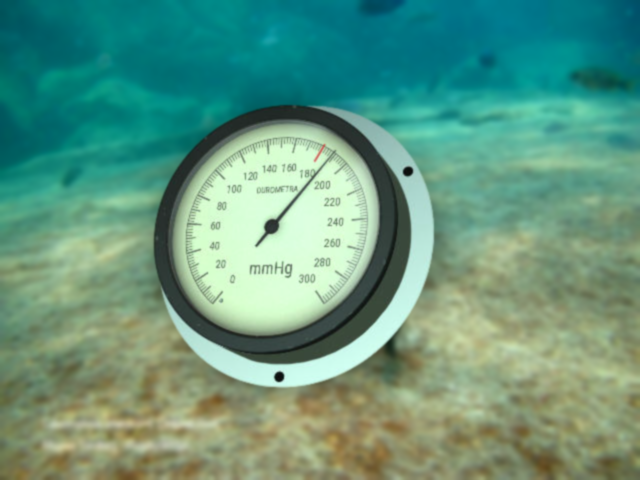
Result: 190,mmHg
